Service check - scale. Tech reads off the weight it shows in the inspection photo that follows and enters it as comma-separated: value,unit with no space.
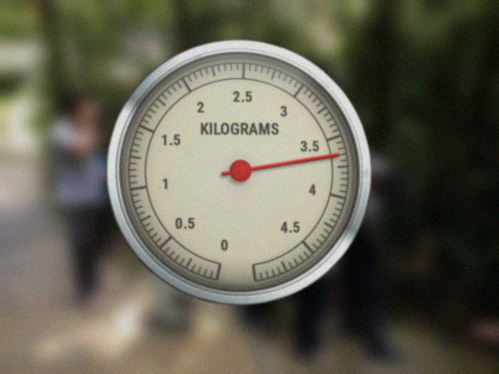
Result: 3.65,kg
